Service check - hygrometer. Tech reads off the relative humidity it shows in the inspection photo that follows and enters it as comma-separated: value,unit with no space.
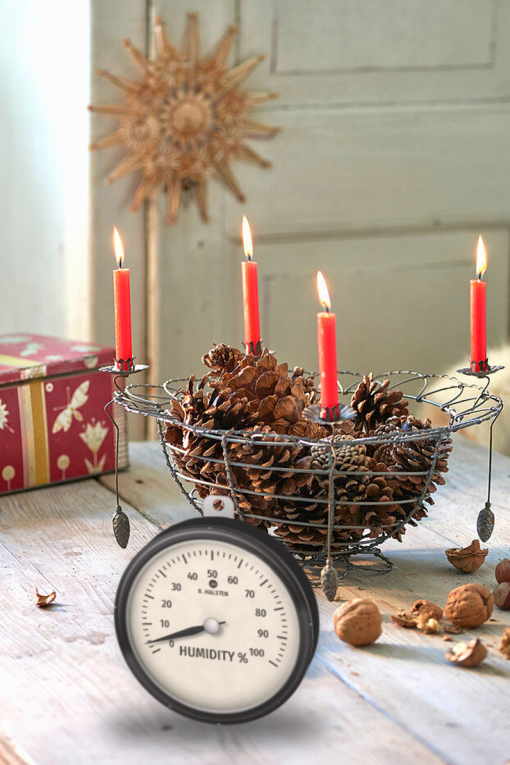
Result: 4,%
